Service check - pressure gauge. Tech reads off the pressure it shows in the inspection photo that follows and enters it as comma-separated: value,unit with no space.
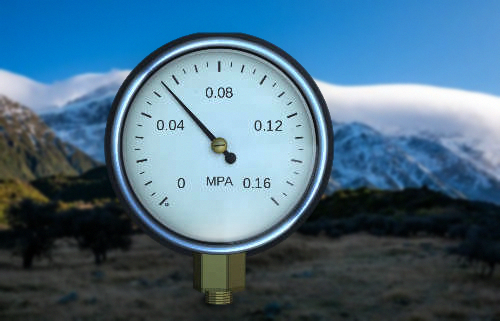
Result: 0.055,MPa
